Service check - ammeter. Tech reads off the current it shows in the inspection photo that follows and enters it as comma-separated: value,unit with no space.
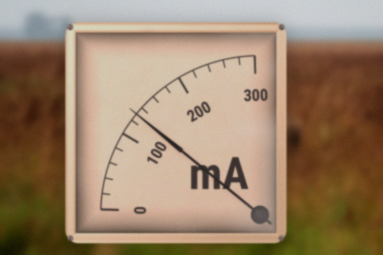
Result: 130,mA
